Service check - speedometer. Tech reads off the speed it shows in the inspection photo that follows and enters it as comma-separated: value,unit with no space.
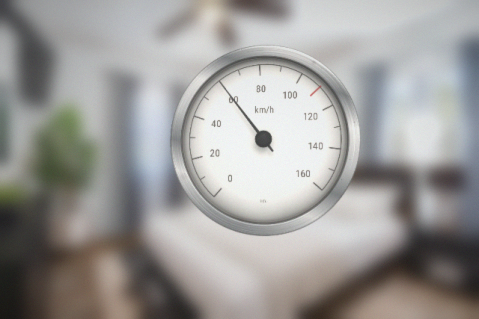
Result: 60,km/h
